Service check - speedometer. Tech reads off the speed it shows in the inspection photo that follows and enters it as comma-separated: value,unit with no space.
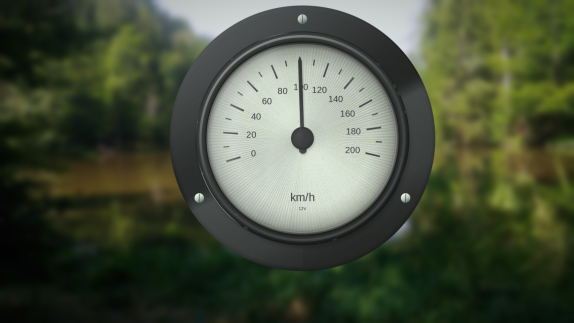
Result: 100,km/h
